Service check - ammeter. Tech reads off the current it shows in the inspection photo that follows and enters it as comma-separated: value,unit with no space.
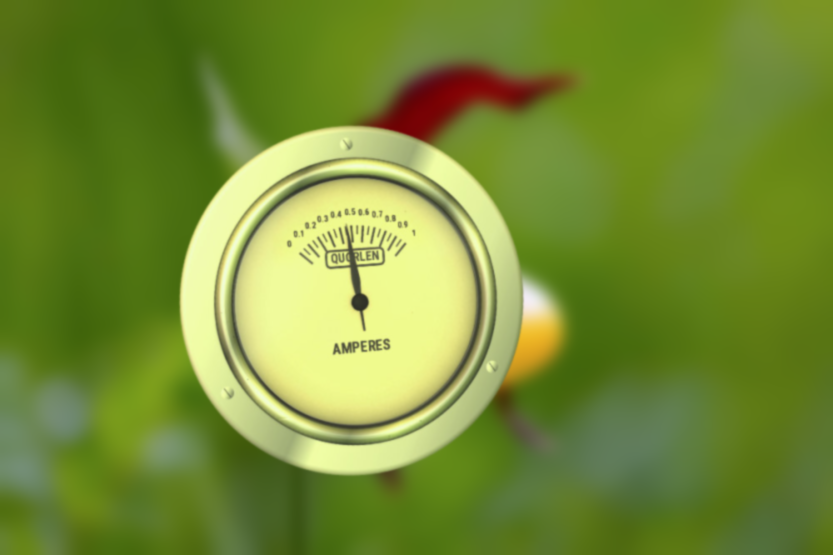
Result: 0.45,A
